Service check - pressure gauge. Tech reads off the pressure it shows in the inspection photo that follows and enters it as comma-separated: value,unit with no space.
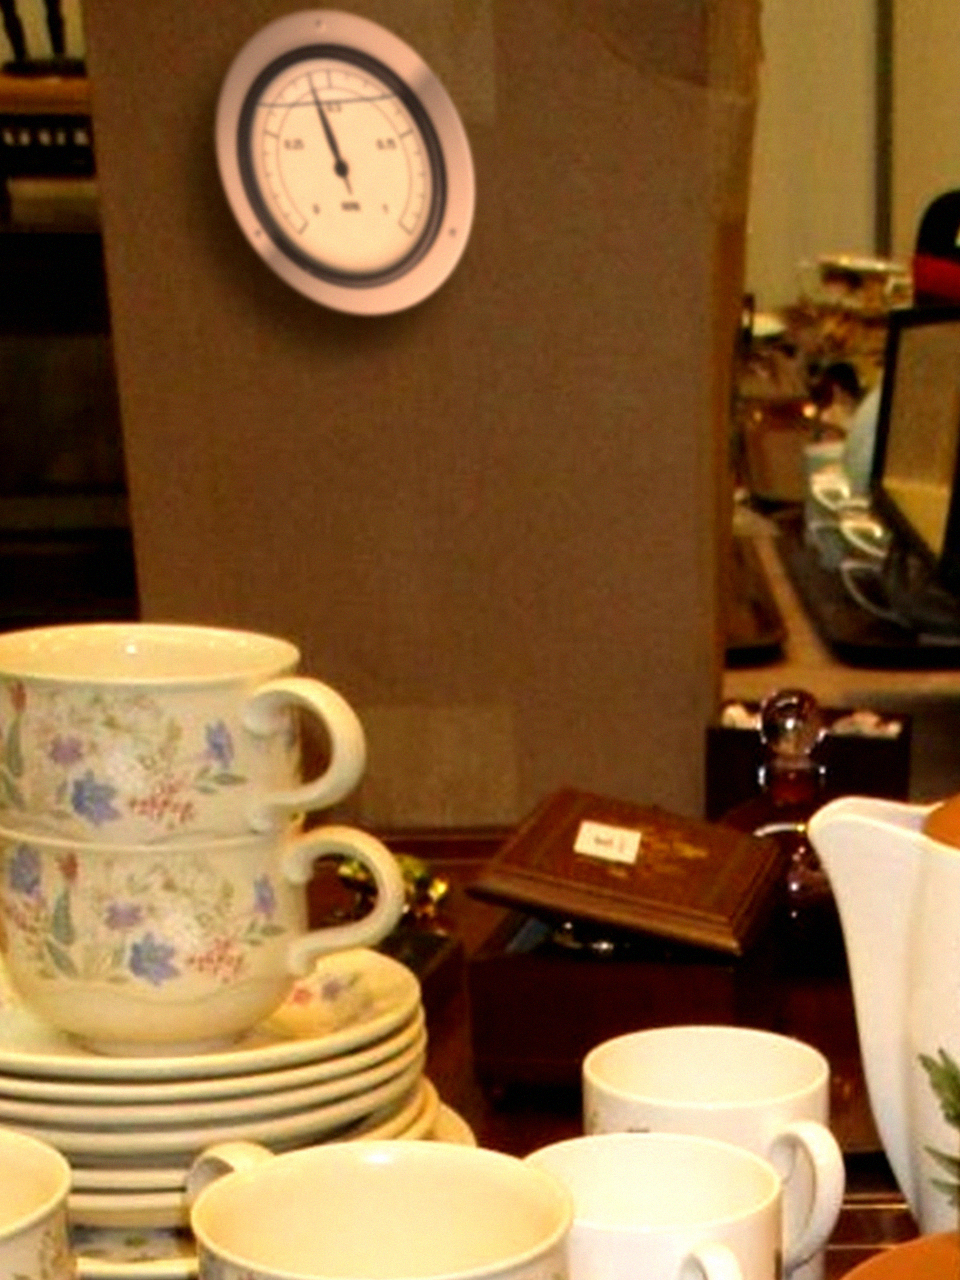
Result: 0.45,MPa
